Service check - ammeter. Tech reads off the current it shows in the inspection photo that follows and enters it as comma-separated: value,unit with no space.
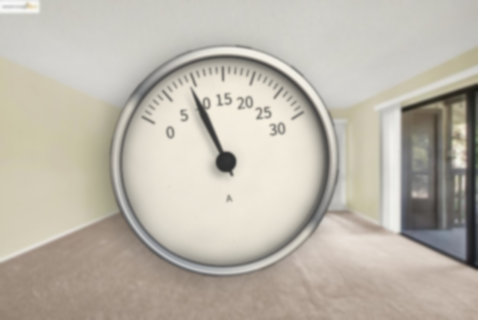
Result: 9,A
